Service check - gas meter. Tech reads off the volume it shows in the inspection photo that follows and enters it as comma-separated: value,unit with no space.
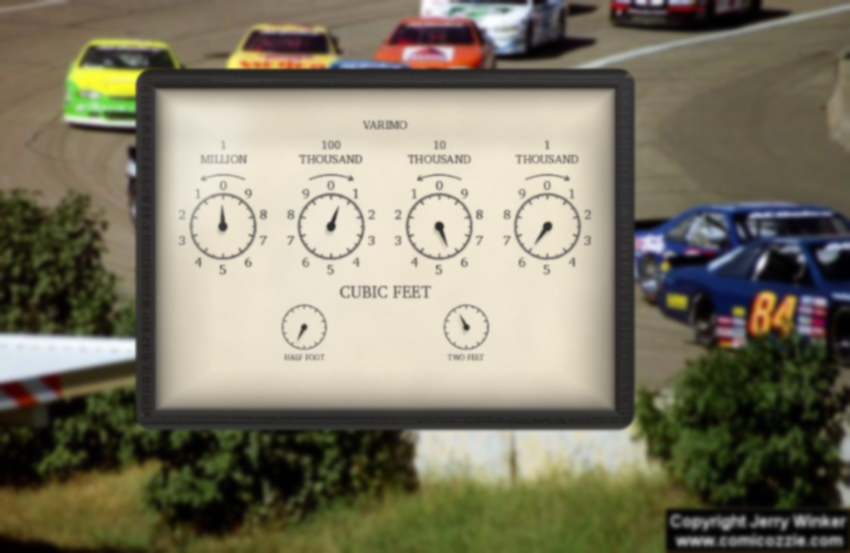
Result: 5600,ft³
